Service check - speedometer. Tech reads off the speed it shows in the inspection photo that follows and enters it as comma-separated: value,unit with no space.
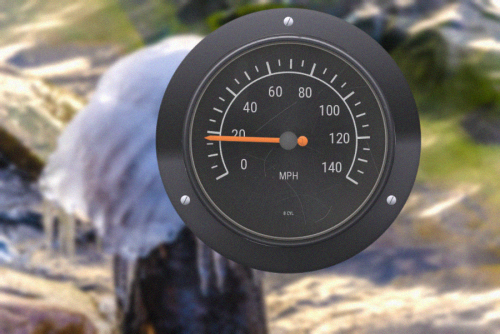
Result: 17.5,mph
